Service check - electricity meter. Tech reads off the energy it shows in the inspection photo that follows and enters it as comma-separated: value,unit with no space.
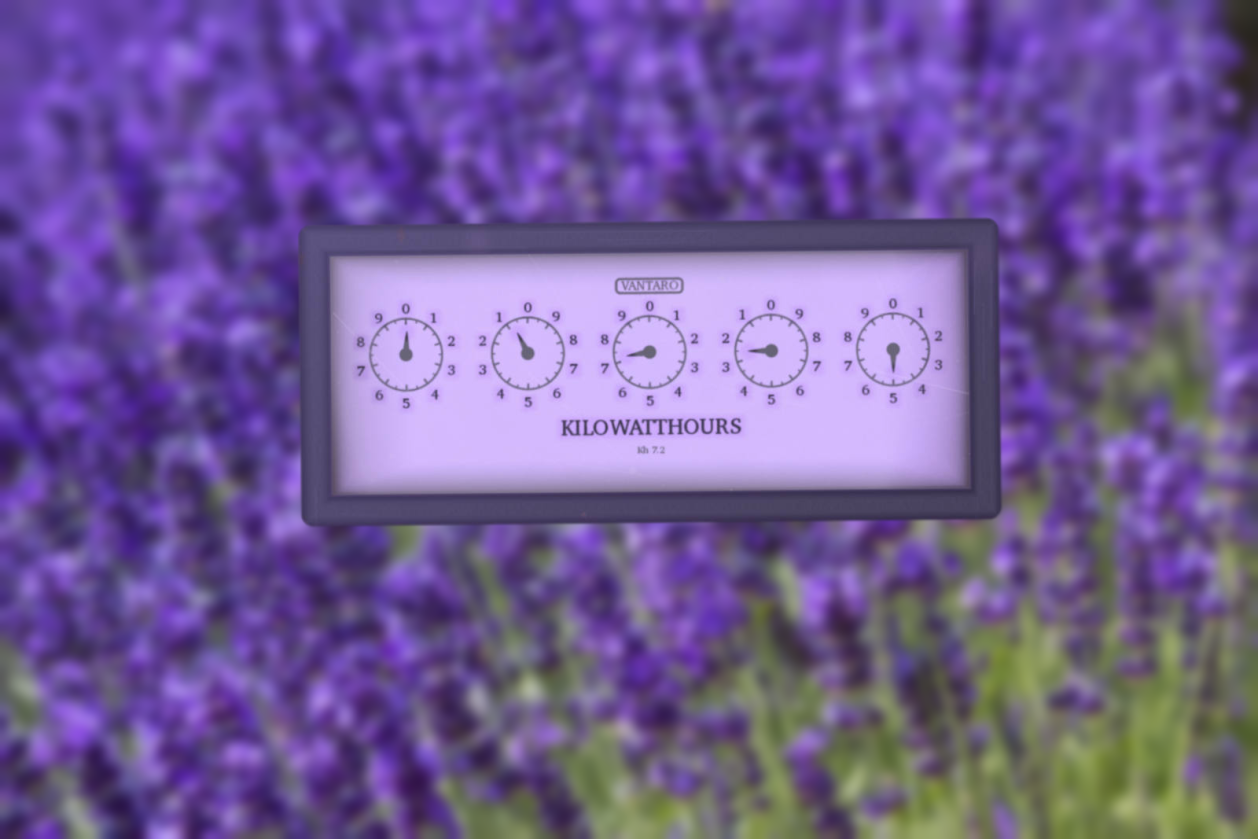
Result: 725,kWh
